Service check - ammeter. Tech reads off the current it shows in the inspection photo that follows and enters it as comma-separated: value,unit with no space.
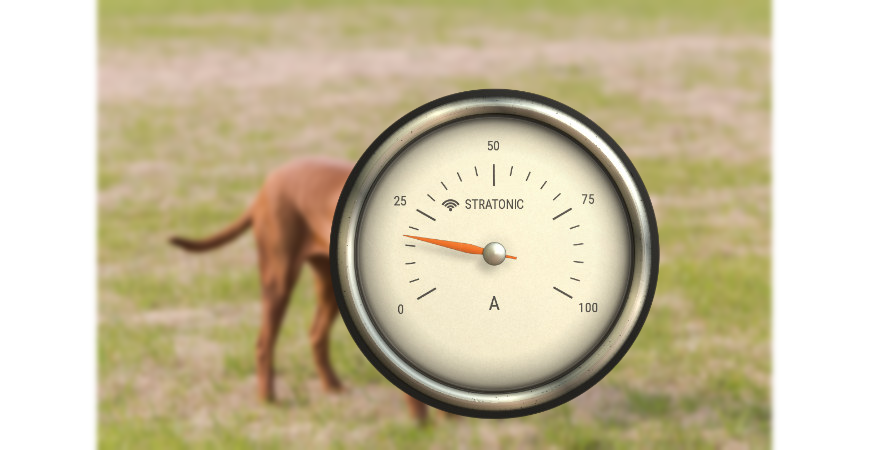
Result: 17.5,A
